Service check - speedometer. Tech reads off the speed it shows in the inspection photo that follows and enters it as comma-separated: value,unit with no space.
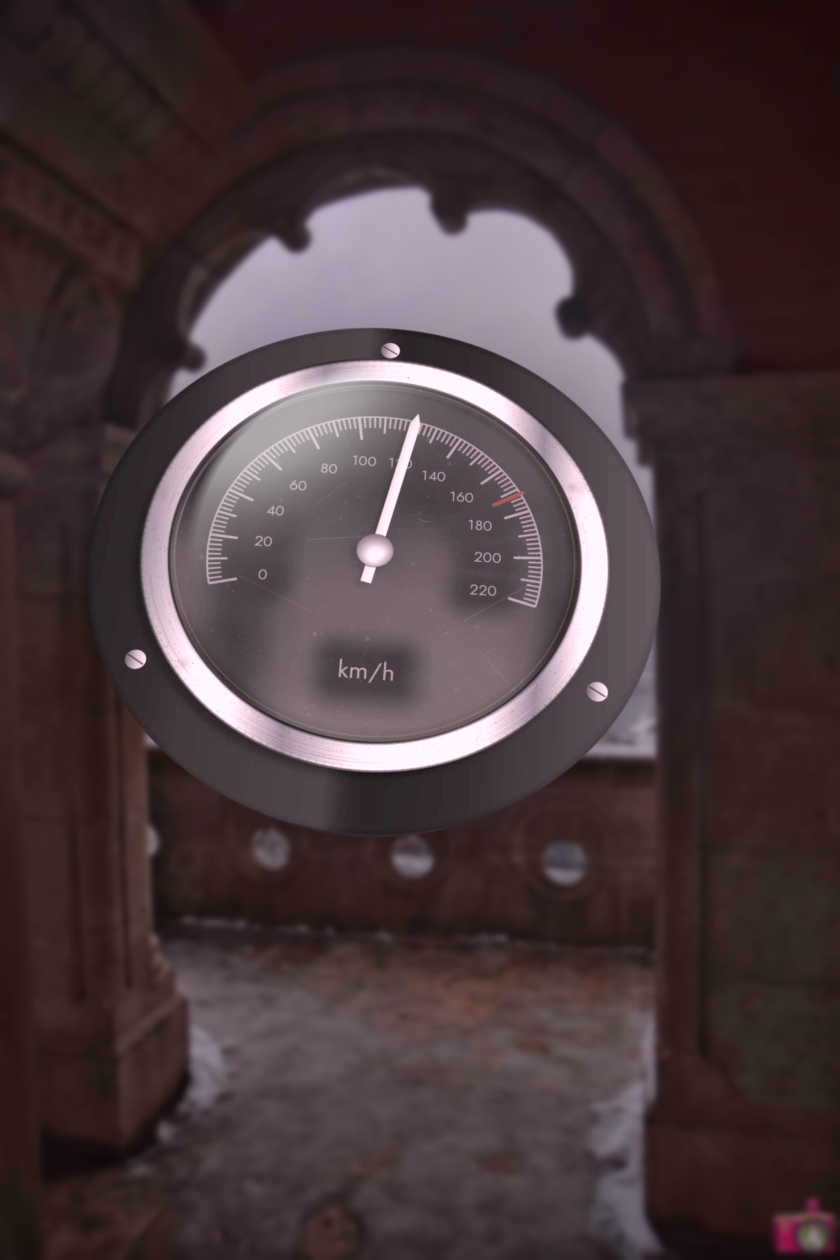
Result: 122,km/h
